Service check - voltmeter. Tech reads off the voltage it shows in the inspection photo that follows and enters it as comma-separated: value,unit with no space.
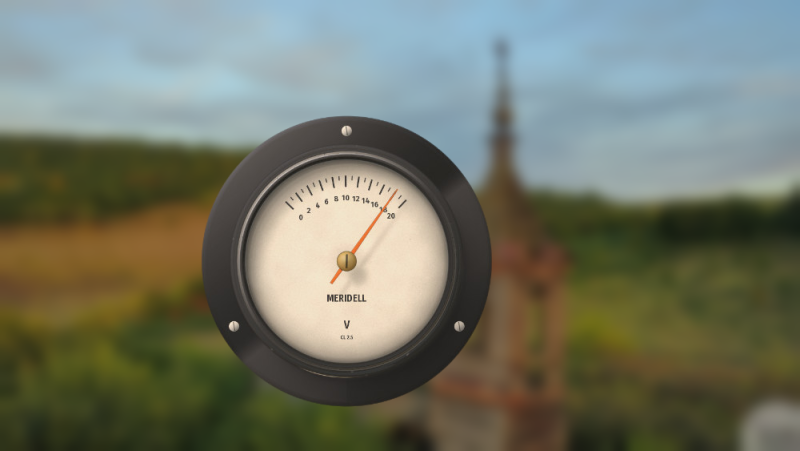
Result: 18,V
